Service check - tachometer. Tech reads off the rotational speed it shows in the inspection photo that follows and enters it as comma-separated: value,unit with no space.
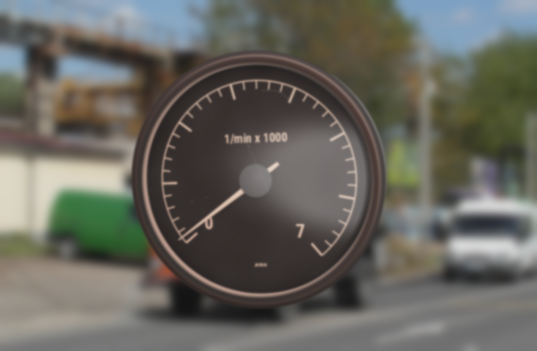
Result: 100,rpm
